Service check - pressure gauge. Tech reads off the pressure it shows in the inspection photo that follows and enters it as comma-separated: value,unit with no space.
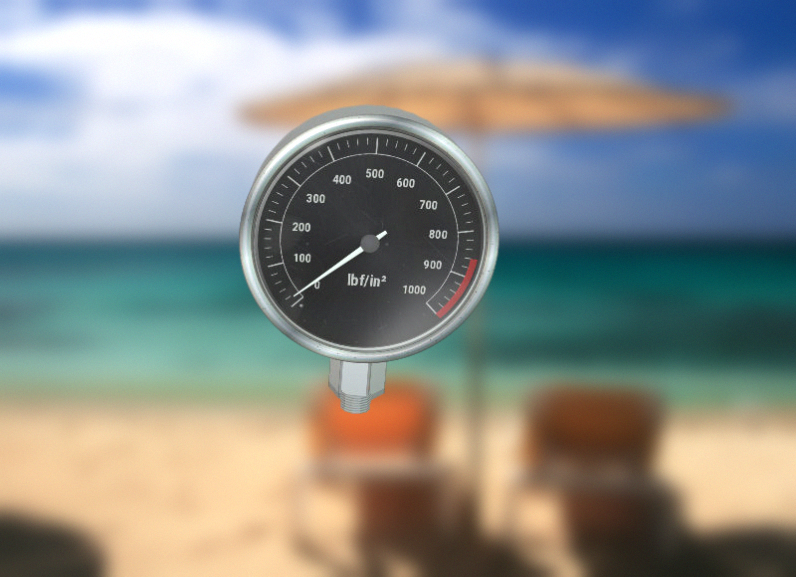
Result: 20,psi
